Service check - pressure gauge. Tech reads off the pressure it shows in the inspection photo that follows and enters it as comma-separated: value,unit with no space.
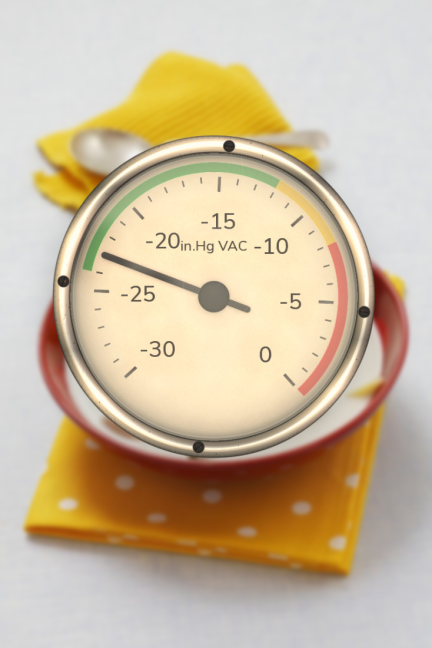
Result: -23,inHg
